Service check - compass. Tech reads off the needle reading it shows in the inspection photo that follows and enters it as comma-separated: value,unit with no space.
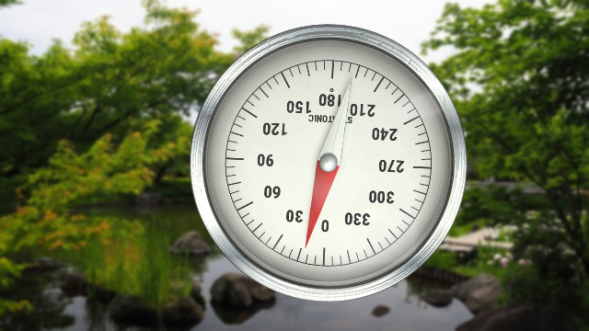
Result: 12.5,°
